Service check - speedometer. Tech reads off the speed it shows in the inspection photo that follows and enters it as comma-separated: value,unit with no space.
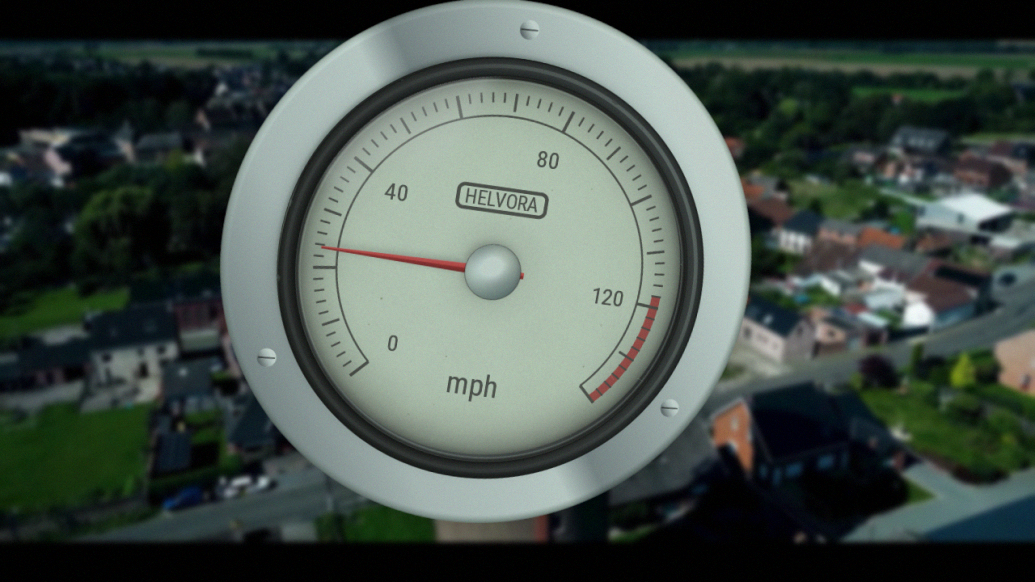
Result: 24,mph
